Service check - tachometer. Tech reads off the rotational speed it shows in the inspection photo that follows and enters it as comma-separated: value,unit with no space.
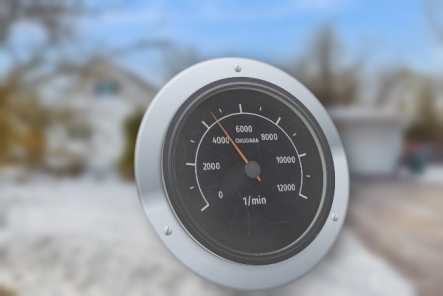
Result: 4500,rpm
